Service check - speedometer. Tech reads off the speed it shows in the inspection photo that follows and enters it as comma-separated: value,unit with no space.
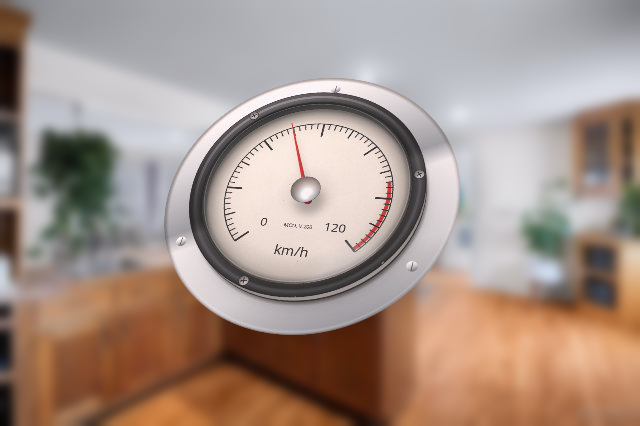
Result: 50,km/h
